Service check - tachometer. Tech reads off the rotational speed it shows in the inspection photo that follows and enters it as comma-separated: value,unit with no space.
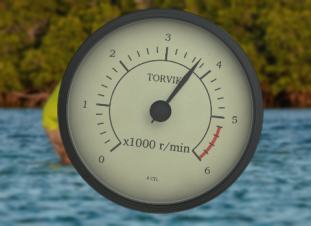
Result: 3700,rpm
